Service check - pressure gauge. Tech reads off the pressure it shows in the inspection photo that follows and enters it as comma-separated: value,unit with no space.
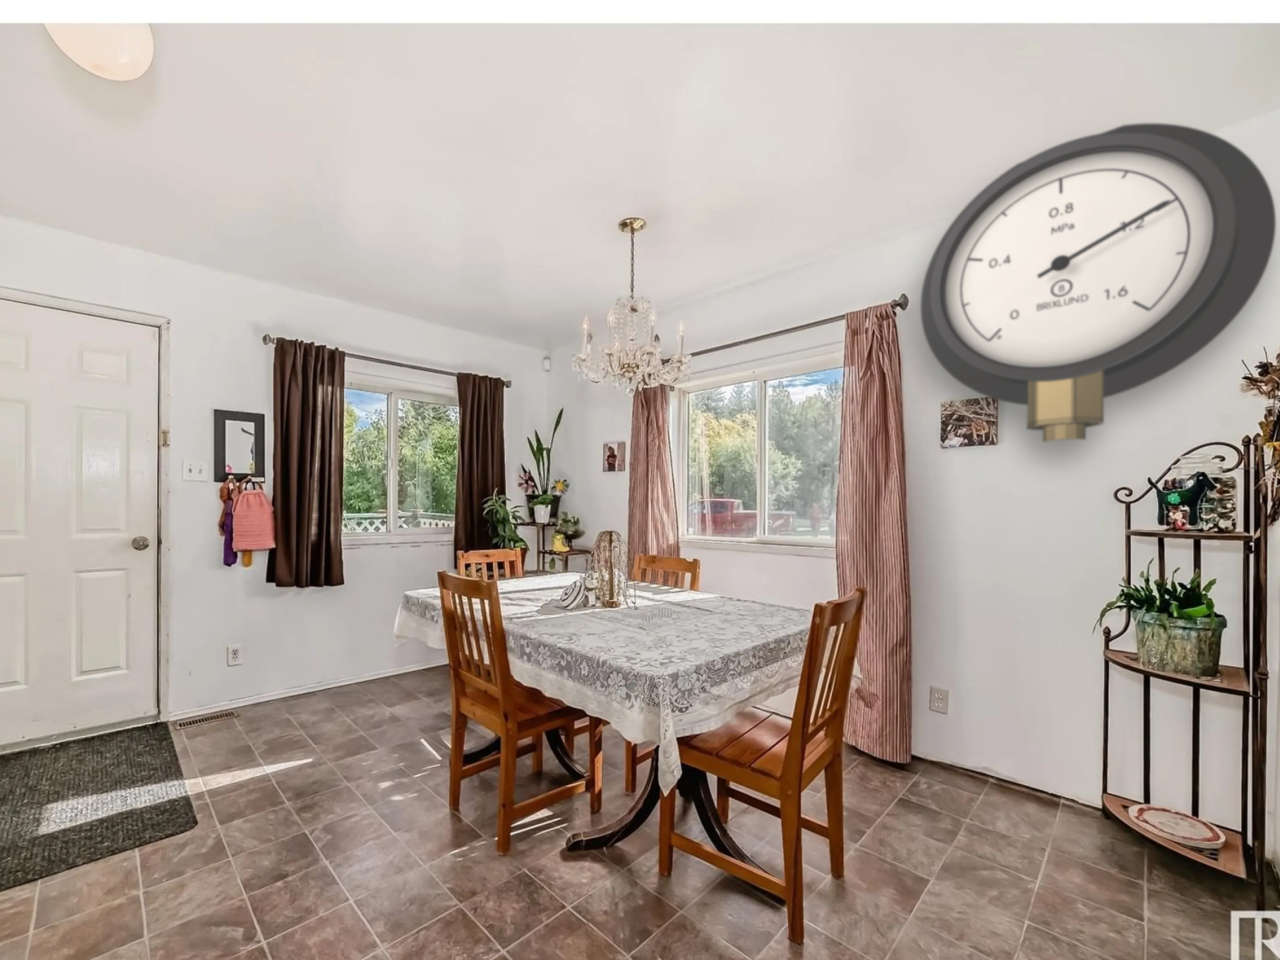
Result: 1.2,MPa
